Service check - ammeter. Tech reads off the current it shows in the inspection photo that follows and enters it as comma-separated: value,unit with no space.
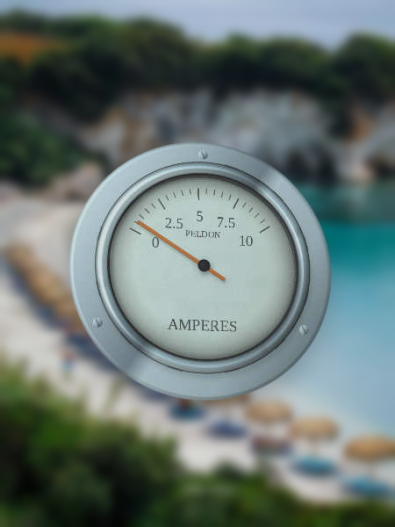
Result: 0.5,A
